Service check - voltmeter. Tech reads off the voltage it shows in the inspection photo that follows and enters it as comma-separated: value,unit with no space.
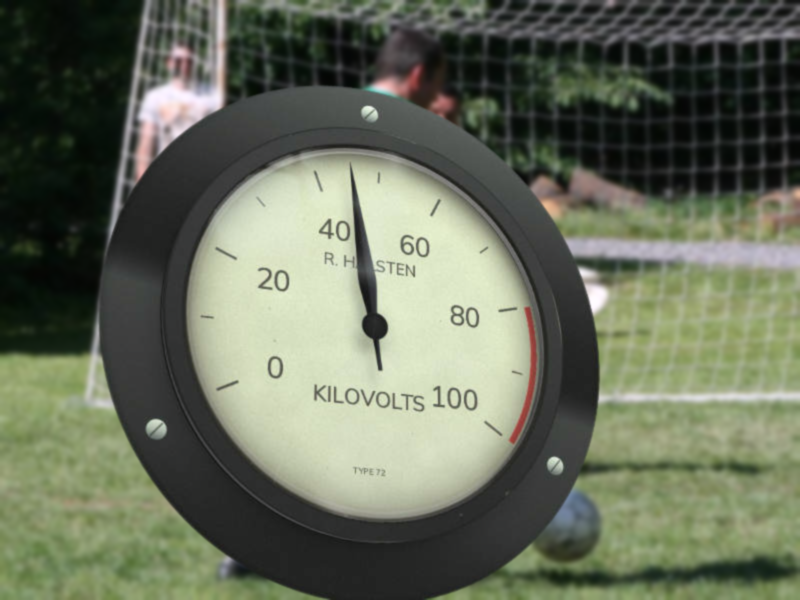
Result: 45,kV
